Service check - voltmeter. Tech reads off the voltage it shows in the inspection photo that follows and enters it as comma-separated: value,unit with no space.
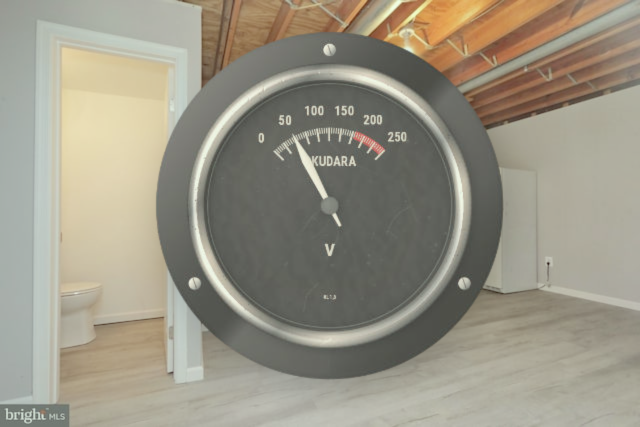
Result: 50,V
